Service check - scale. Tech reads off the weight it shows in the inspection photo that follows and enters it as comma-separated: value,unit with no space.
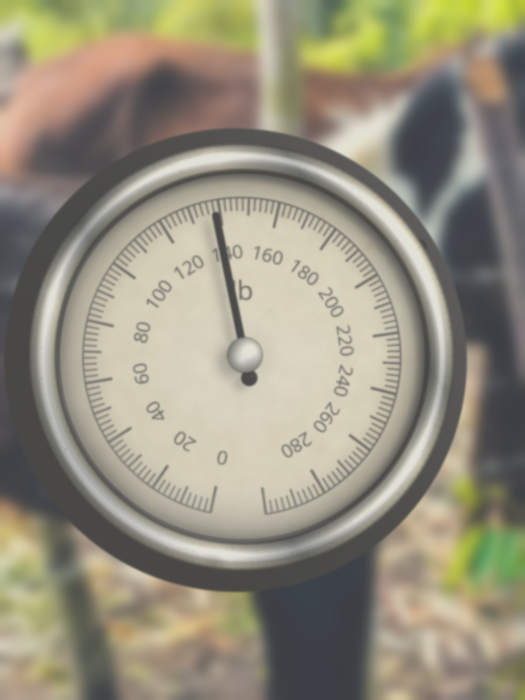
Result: 138,lb
